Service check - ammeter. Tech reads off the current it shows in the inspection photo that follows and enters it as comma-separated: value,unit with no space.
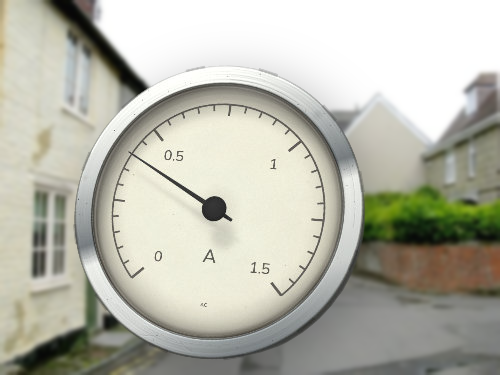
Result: 0.4,A
